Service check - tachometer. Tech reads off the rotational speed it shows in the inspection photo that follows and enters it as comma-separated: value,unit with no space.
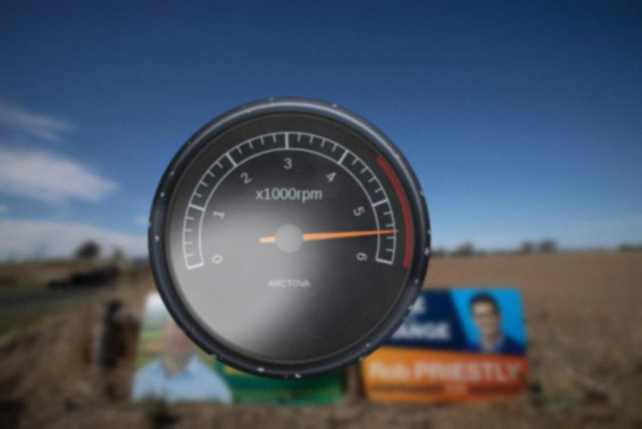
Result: 5500,rpm
